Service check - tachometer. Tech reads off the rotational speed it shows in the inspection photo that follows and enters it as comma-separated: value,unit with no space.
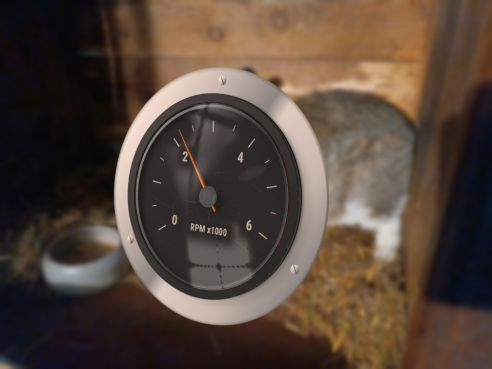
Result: 2250,rpm
